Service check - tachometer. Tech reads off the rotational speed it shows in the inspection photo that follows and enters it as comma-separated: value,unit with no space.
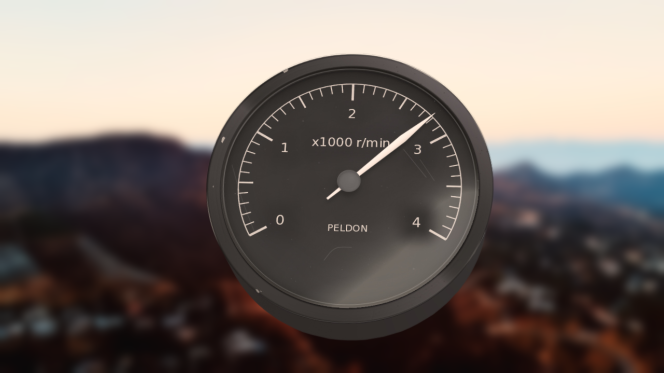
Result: 2800,rpm
